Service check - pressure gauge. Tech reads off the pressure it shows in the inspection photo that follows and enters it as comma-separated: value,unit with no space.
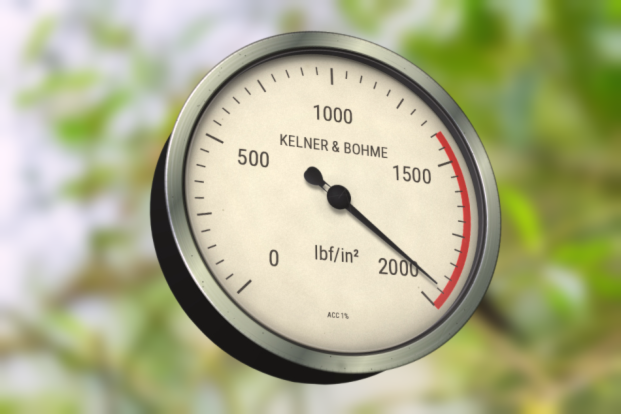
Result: 1950,psi
